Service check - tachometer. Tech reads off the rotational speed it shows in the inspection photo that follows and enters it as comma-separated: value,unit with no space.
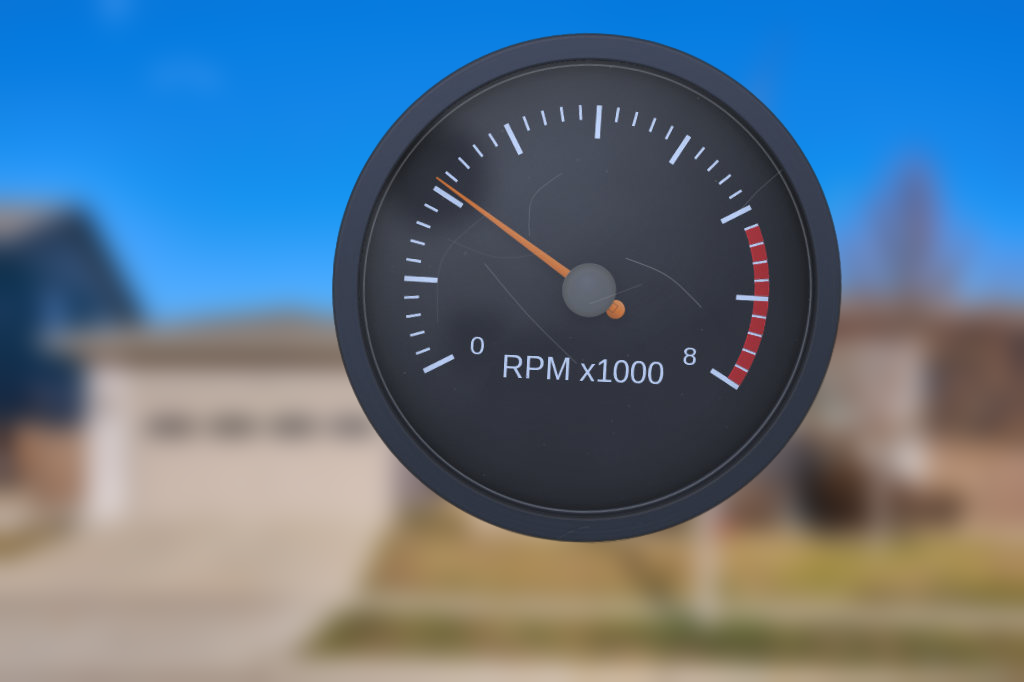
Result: 2100,rpm
